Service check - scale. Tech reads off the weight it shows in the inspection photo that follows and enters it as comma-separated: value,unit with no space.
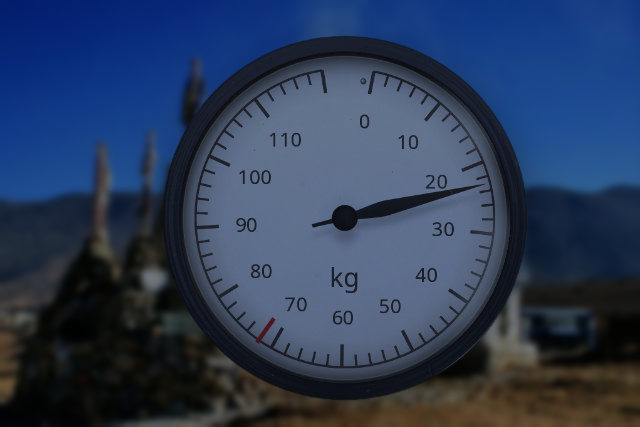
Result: 23,kg
